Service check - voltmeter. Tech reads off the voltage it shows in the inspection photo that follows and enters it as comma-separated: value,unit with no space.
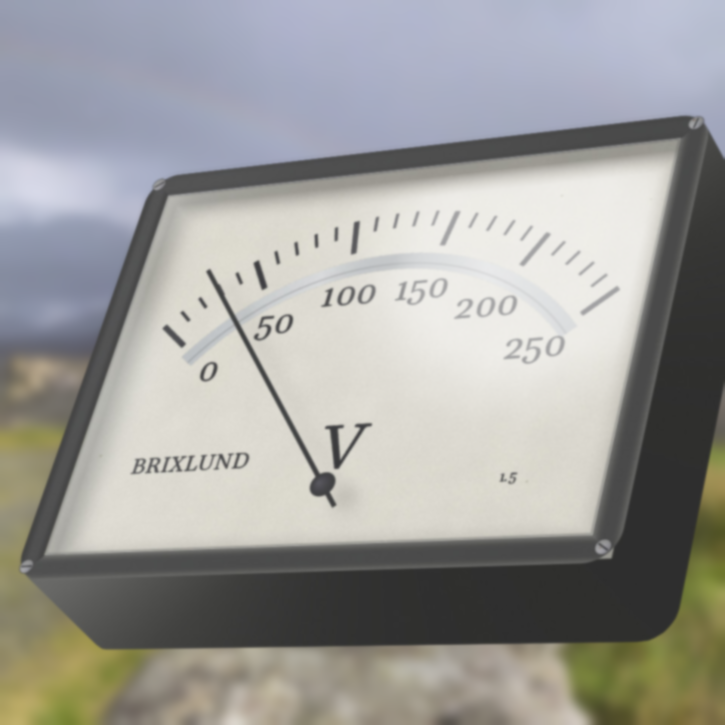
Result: 30,V
